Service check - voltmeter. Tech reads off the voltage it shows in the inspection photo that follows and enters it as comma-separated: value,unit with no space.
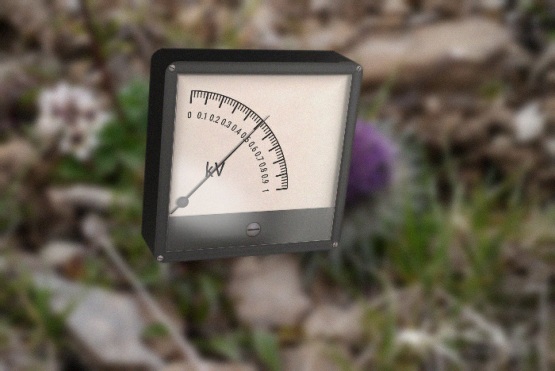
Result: 0.5,kV
